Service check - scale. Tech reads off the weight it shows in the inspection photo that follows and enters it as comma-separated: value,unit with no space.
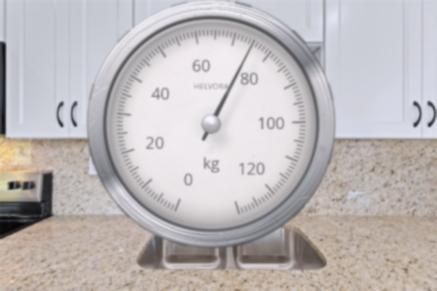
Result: 75,kg
